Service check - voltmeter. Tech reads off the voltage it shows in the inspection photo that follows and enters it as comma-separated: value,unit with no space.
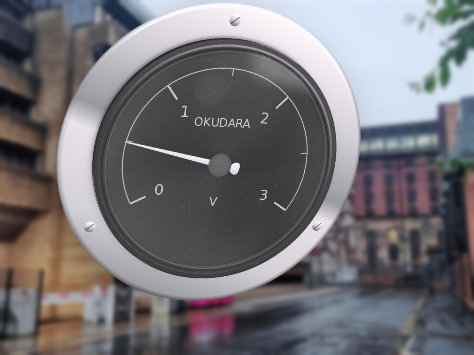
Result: 0.5,V
